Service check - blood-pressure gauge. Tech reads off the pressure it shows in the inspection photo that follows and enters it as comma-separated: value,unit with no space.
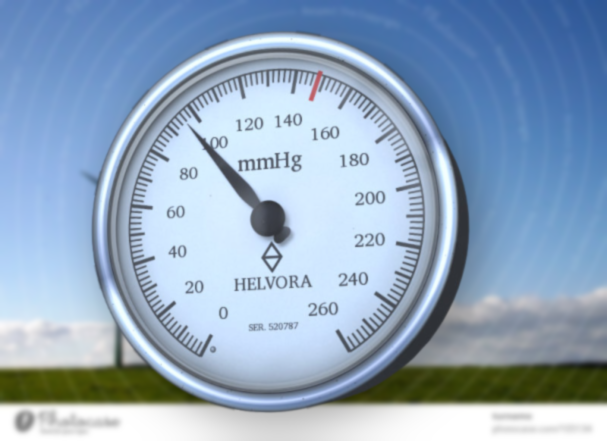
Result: 96,mmHg
